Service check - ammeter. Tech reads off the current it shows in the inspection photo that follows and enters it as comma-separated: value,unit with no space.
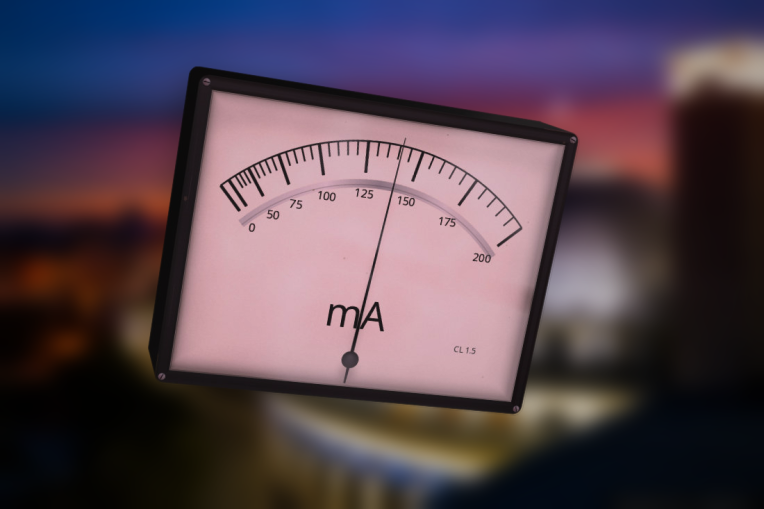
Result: 140,mA
